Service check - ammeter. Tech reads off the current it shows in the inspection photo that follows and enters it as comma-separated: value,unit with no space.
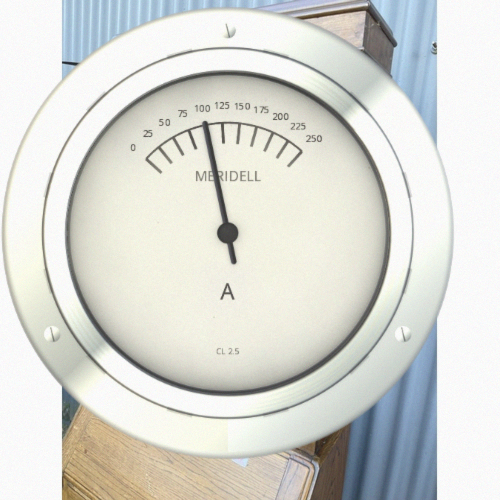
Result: 100,A
